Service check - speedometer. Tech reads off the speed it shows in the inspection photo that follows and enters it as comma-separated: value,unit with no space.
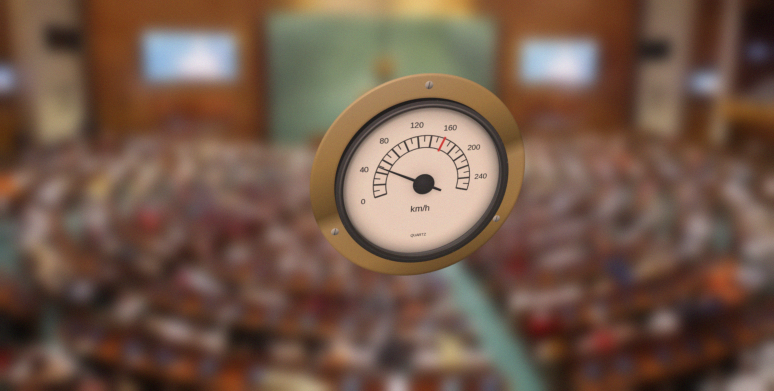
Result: 50,km/h
